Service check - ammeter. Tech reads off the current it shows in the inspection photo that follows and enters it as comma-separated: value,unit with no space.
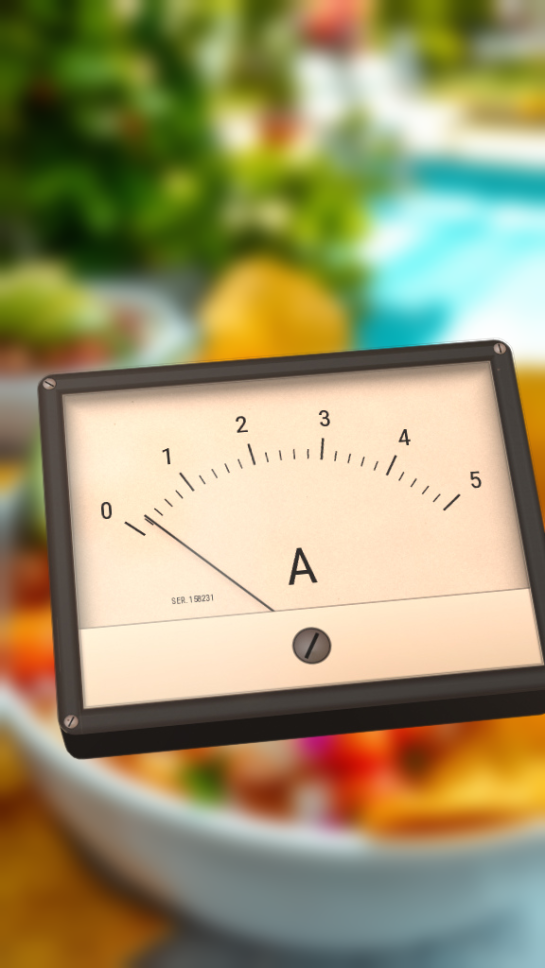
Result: 0.2,A
